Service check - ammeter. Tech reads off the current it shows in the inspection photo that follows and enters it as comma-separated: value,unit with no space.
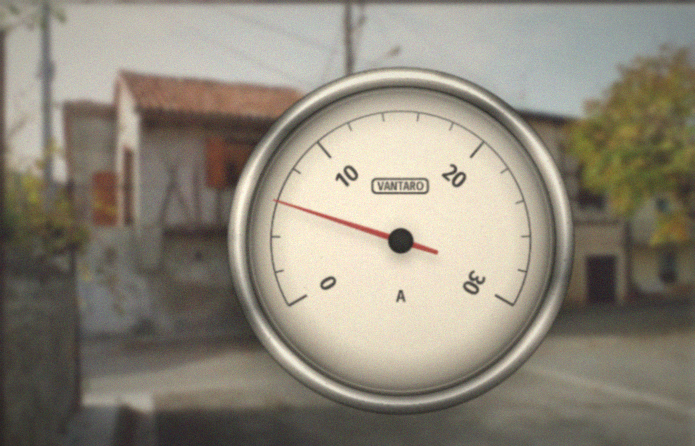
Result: 6,A
